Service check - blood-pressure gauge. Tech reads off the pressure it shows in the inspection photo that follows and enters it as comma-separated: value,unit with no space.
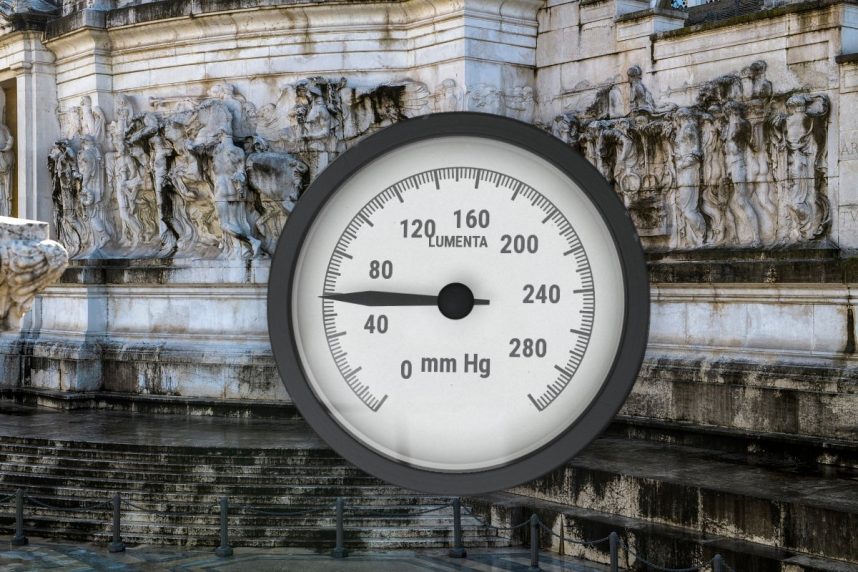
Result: 58,mmHg
